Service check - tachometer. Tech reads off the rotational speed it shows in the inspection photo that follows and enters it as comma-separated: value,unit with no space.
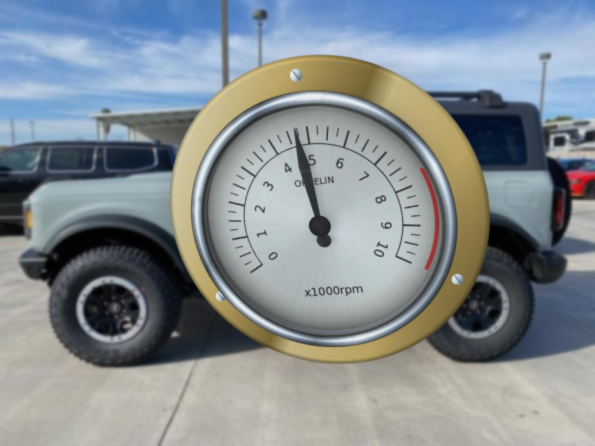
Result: 4750,rpm
